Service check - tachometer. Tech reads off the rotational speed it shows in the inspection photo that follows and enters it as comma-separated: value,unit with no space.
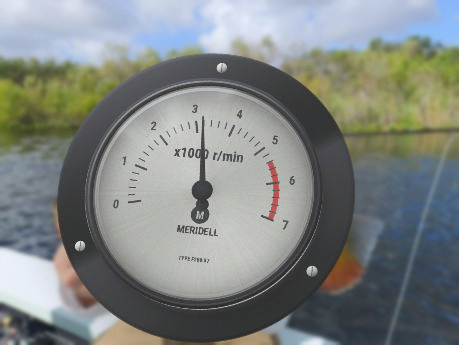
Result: 3200,rpm
